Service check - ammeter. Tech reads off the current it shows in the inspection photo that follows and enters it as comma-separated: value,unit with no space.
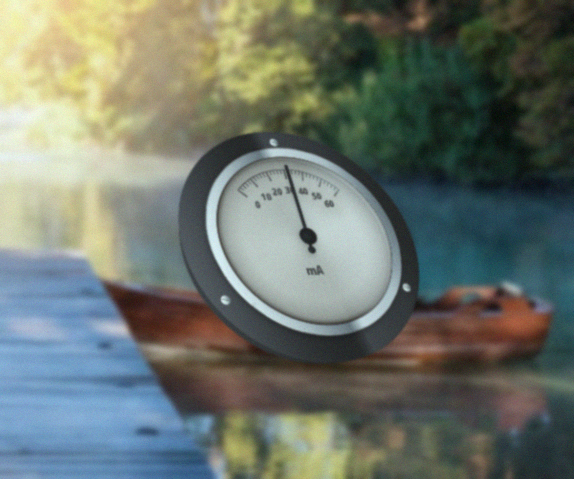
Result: 30,mA
